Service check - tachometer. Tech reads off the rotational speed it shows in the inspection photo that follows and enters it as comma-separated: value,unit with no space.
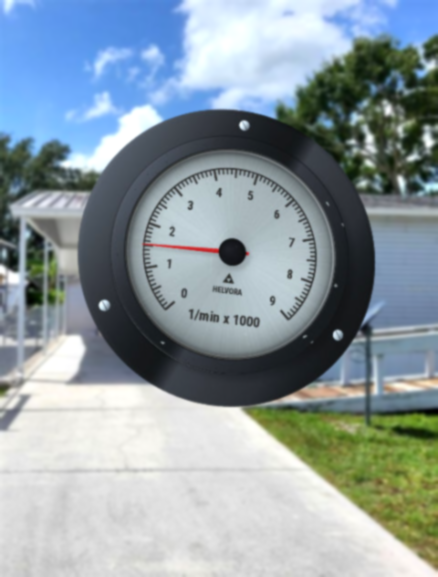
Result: 1500,rpm
